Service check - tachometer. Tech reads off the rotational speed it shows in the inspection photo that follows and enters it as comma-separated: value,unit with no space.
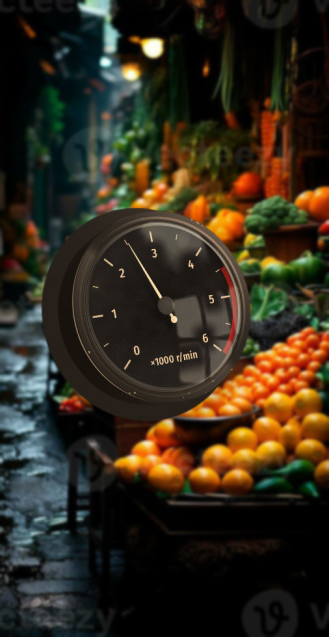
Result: 2500,rpm
